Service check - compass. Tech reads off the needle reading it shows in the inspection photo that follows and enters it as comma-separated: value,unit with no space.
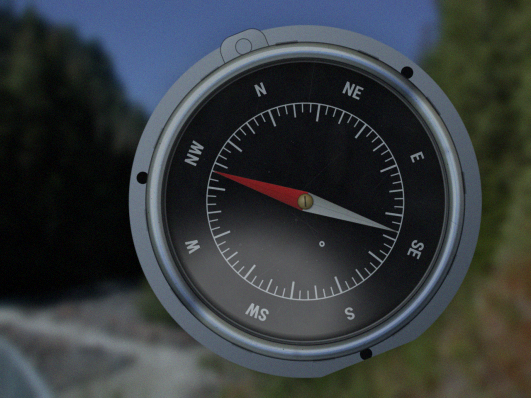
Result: 310,°
